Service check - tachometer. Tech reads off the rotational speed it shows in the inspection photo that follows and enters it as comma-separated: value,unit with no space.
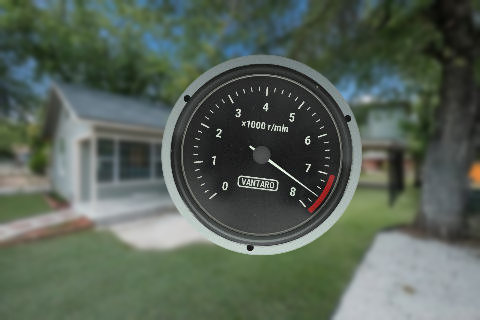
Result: 7600,rpm
